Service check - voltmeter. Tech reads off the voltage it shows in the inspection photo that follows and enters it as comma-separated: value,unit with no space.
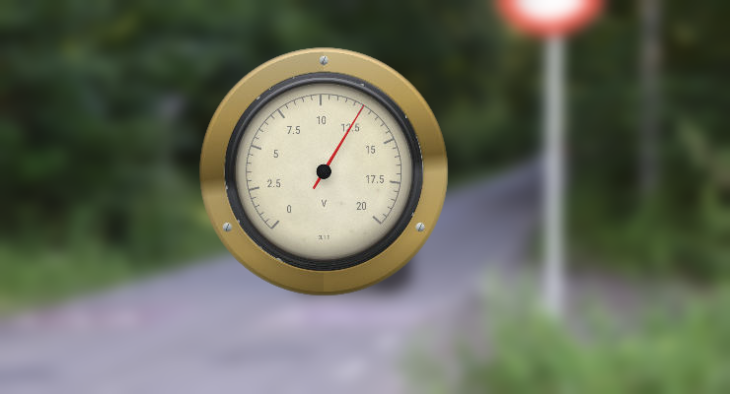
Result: 12.5,V
